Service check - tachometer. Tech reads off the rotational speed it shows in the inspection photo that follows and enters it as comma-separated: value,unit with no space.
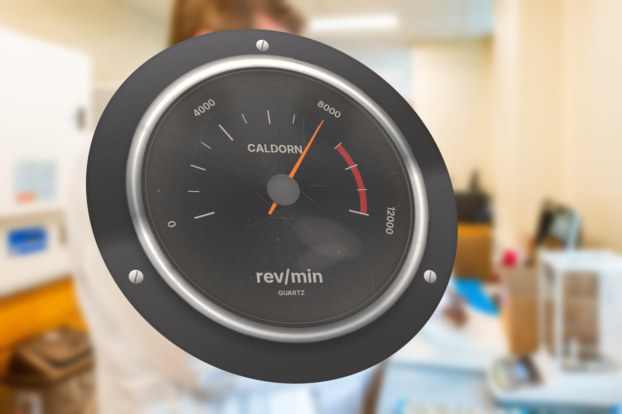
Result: 8000,rpm
